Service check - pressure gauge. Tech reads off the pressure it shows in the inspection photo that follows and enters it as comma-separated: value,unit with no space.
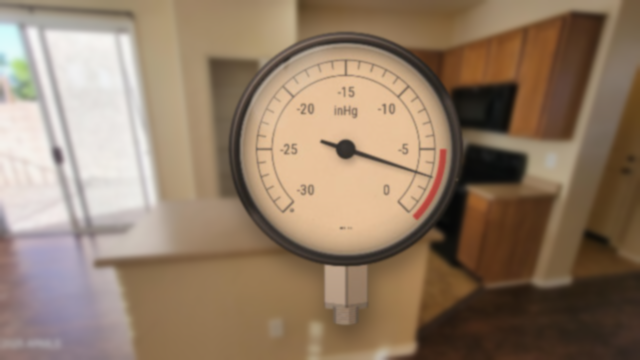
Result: -3,inHg
